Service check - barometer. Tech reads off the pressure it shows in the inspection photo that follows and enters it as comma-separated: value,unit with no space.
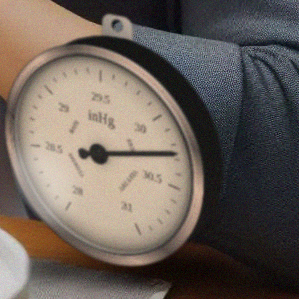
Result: 30.25,inHg
